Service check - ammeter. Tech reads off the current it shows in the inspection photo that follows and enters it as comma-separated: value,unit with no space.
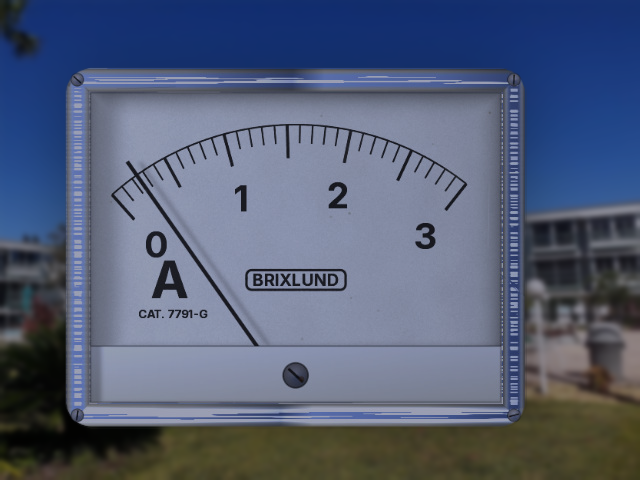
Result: 0.25,A
